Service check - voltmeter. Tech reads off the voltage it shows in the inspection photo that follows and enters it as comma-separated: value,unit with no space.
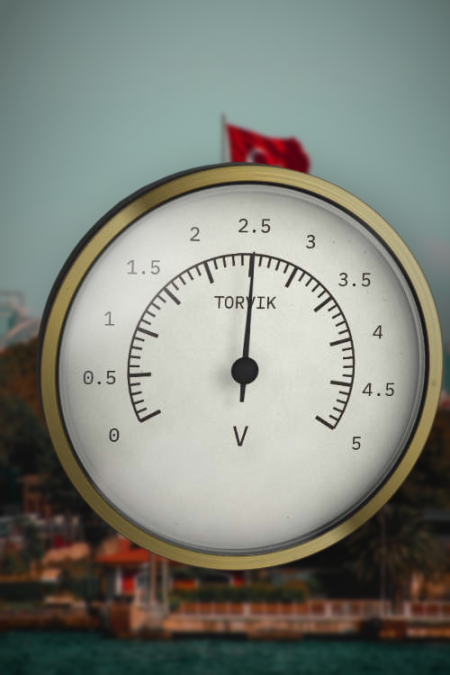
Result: 2.5,V
